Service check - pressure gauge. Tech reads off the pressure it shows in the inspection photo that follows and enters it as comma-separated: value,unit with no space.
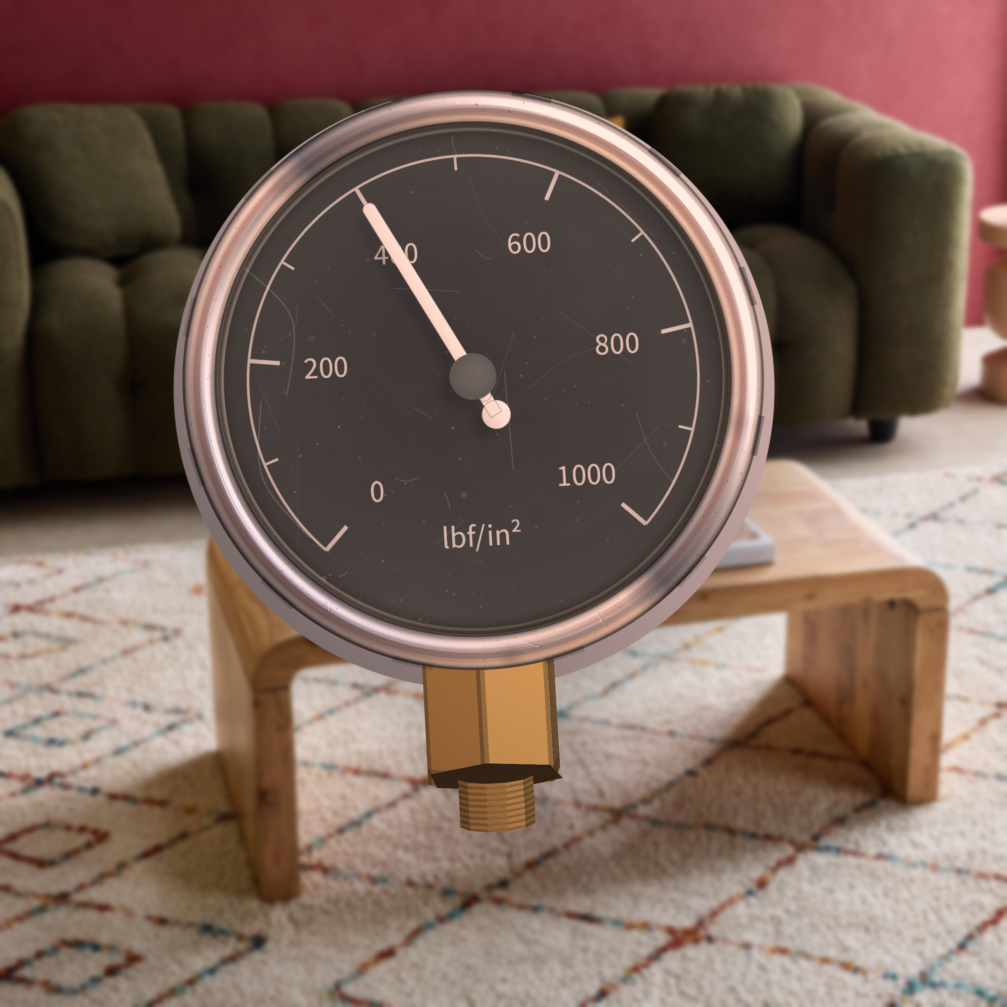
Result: 400,psi
